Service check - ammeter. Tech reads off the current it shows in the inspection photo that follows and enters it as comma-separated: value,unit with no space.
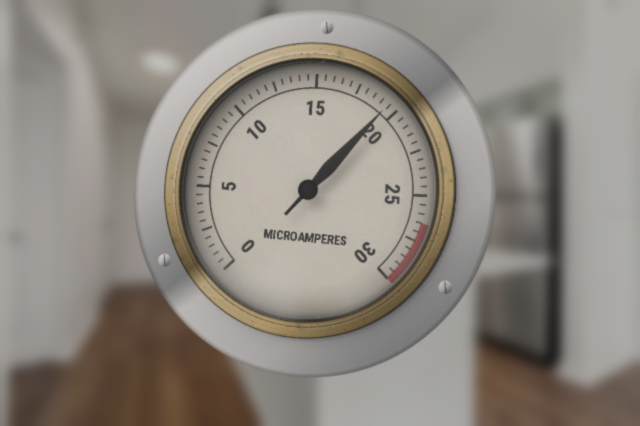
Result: 19.5,µA
